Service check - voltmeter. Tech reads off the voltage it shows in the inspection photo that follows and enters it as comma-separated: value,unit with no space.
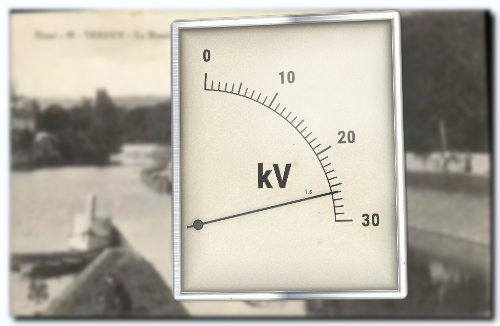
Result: 26,kV
